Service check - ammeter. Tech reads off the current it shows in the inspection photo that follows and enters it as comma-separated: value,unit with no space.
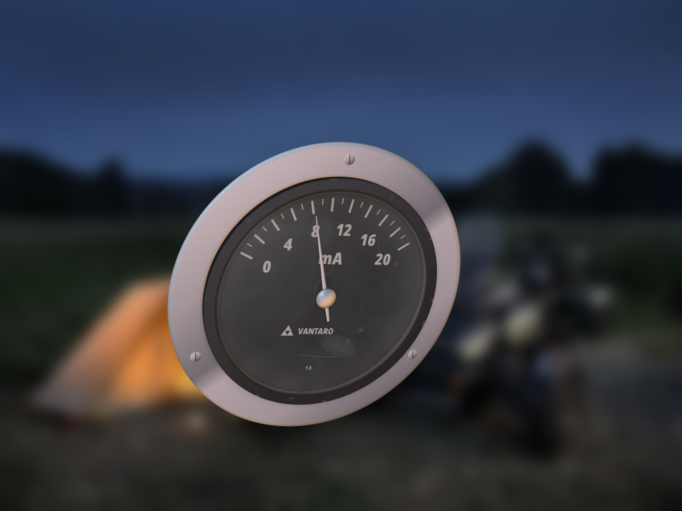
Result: 8,mA
